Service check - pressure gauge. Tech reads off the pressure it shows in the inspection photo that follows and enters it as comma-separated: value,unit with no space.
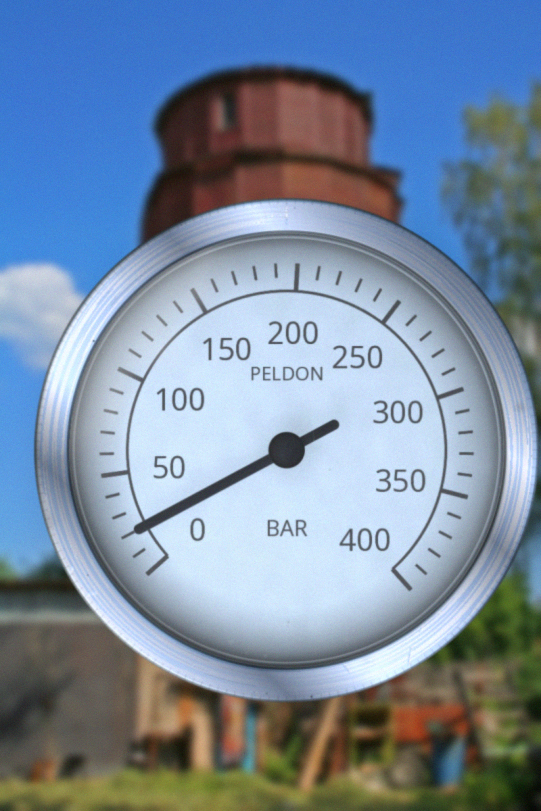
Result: 20,bar
